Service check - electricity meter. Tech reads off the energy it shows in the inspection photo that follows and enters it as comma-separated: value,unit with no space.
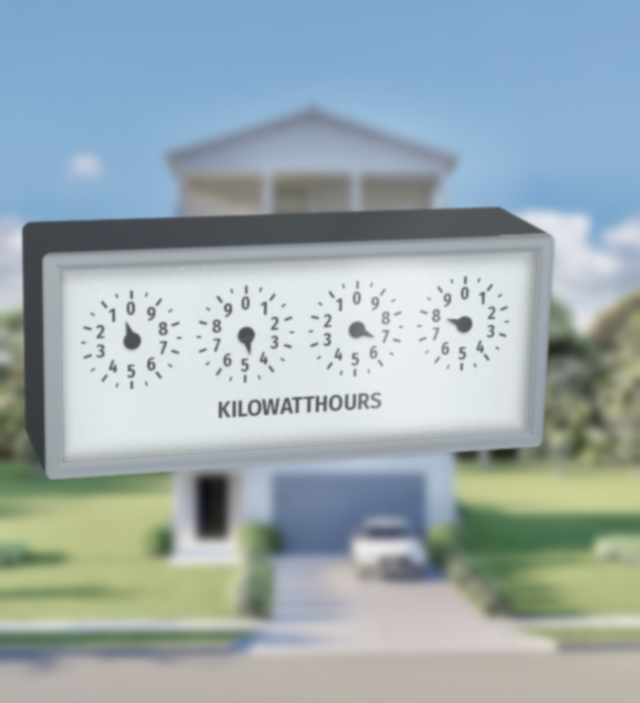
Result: 468,kWh
